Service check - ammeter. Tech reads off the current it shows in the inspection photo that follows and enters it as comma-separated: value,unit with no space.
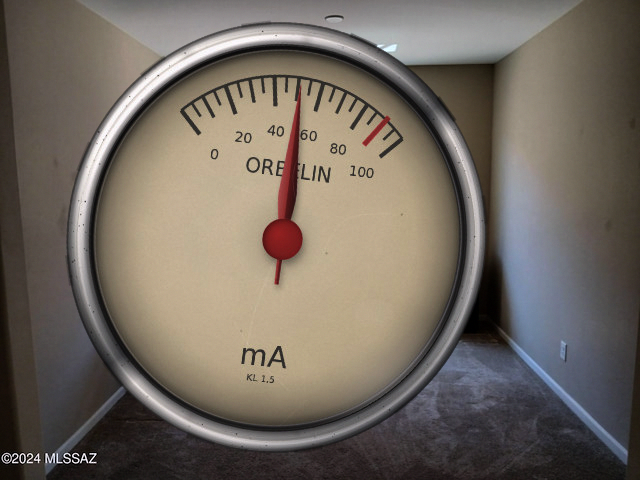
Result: 50,mA
